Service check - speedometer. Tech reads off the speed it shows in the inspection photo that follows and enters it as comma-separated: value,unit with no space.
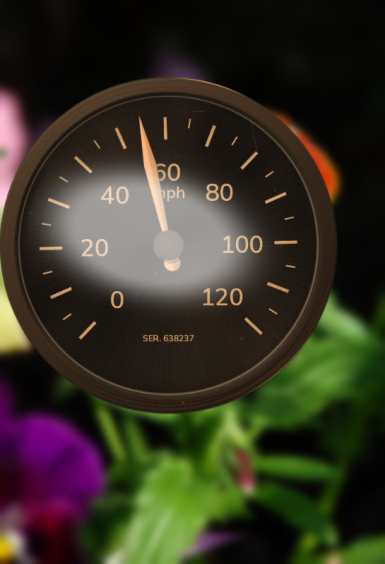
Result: 55,mph
